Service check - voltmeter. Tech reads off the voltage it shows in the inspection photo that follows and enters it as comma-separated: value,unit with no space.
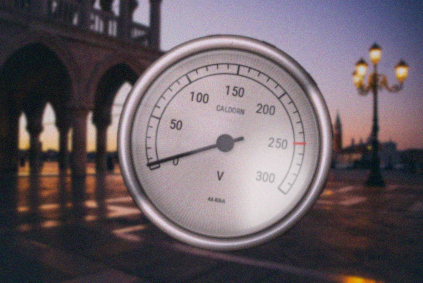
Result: 5,V
